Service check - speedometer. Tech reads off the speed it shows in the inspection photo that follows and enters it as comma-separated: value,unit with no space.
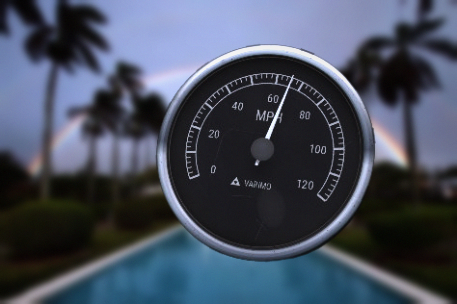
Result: 66,mph
